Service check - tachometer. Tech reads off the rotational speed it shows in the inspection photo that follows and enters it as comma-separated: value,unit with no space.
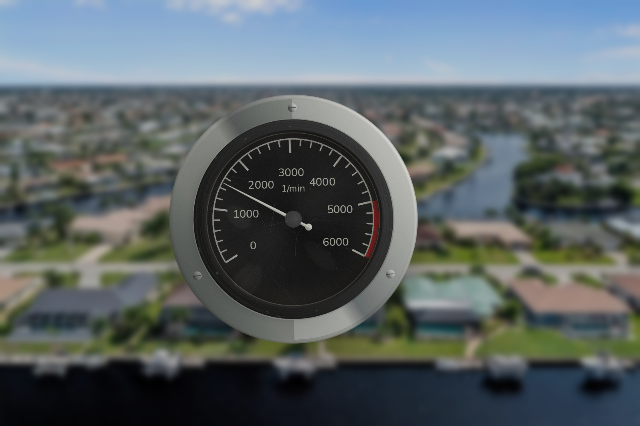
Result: 1500,rpm
